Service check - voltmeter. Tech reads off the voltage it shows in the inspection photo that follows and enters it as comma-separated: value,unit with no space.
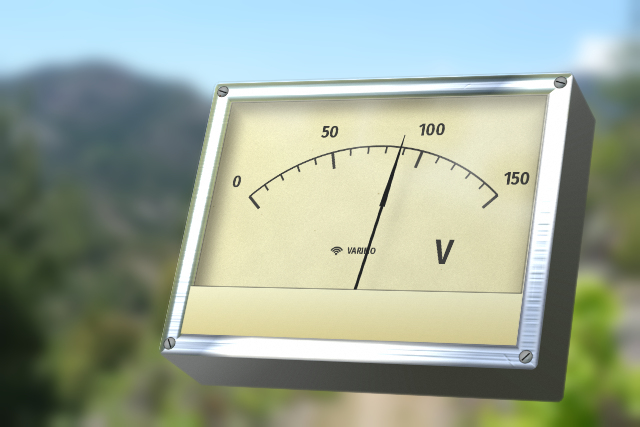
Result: 90,V
